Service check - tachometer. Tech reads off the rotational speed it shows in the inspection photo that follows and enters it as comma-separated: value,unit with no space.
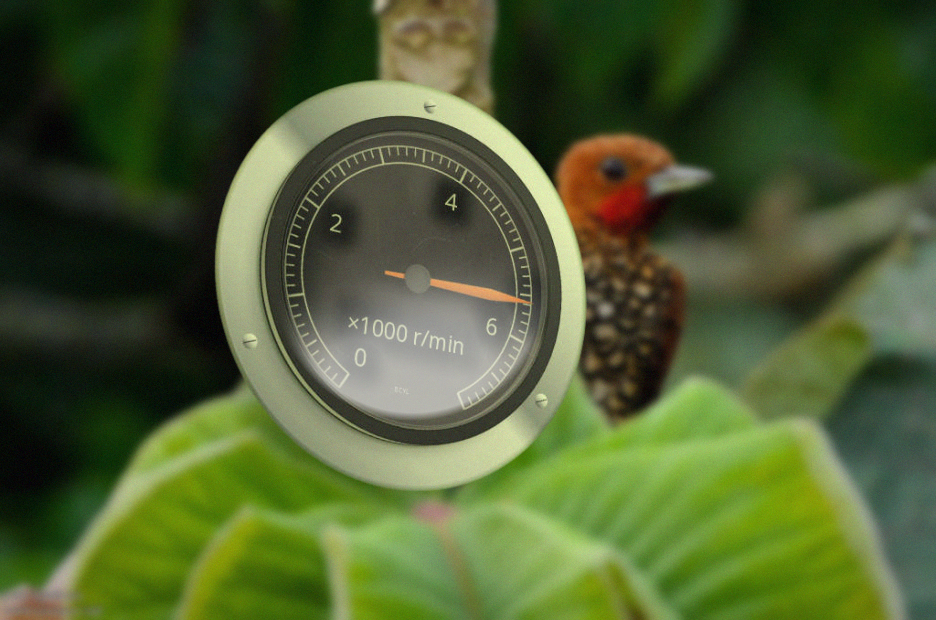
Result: 5600,rpm
